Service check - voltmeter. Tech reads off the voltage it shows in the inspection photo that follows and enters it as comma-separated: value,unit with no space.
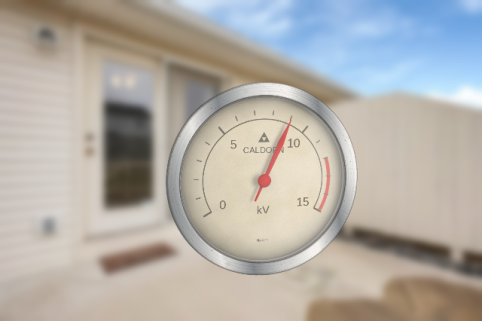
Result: 9,kV
